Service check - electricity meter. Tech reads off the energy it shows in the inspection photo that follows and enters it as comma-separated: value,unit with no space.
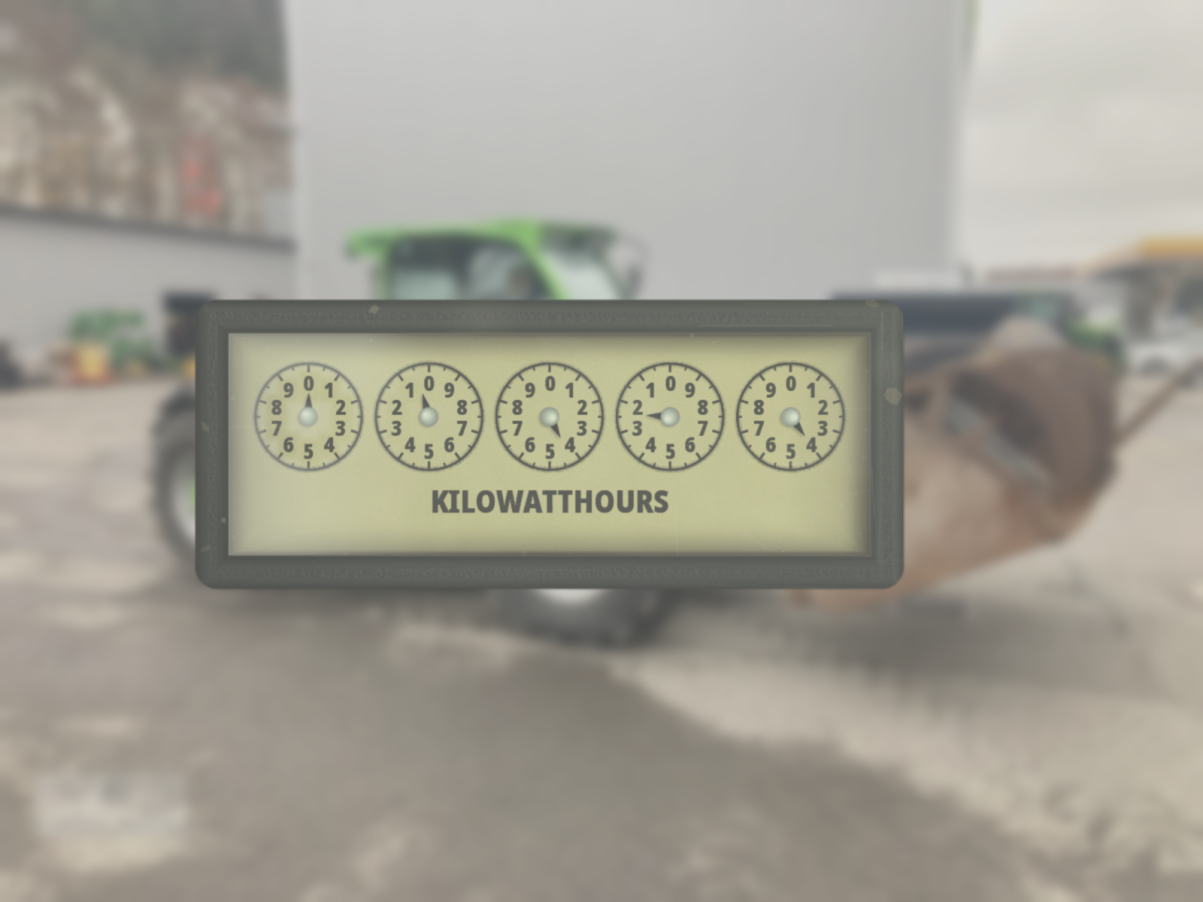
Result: 424,kWh
